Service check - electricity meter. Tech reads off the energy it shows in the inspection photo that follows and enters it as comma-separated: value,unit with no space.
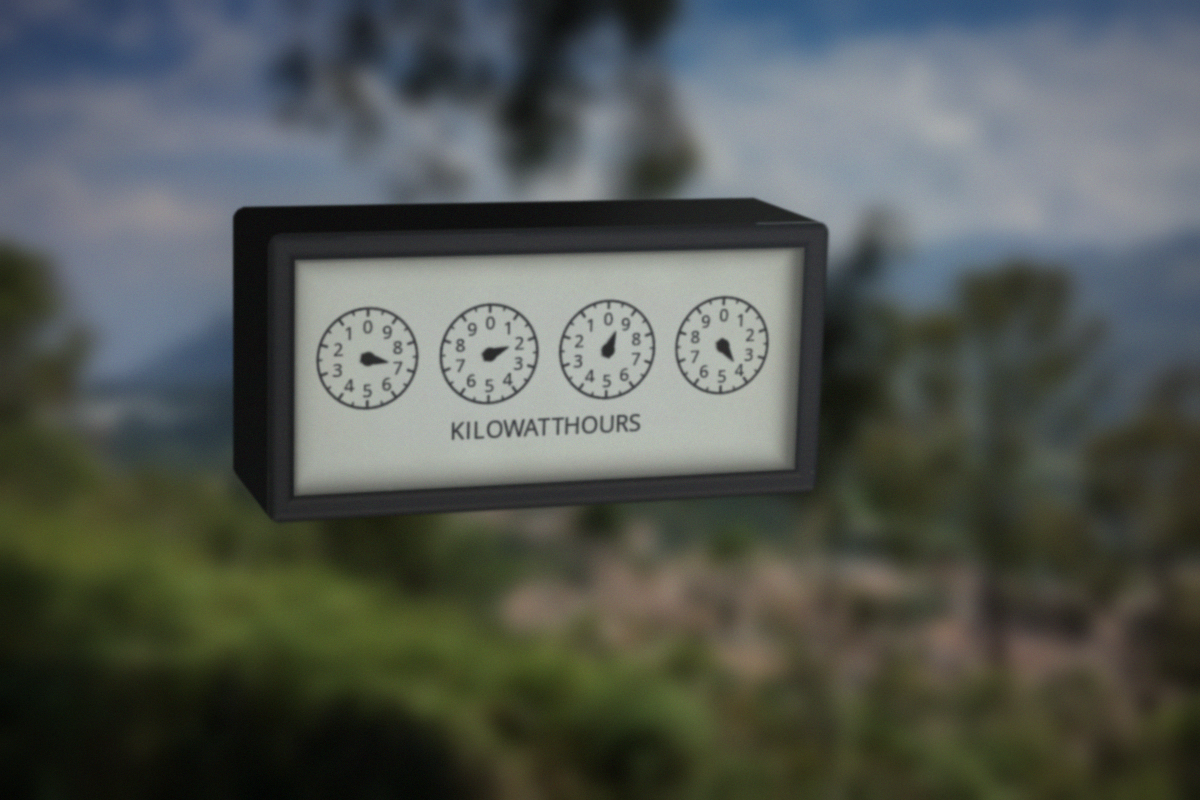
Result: 7194,kWh
